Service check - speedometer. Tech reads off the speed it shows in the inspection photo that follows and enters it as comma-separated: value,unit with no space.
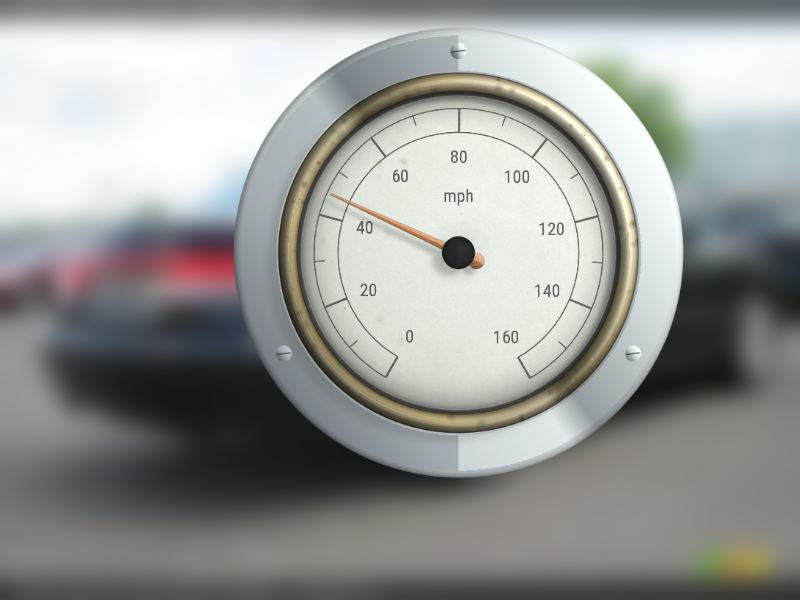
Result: 45,mph
